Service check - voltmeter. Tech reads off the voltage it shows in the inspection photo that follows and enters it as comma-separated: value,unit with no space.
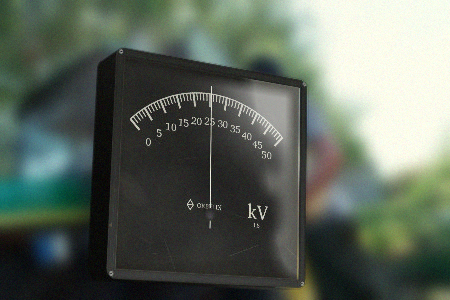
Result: 25,kV
